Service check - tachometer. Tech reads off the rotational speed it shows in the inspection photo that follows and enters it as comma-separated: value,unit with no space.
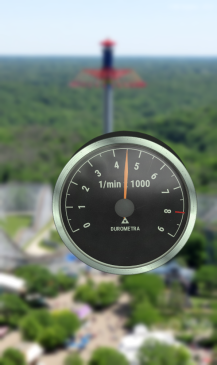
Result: 4500,rpm
